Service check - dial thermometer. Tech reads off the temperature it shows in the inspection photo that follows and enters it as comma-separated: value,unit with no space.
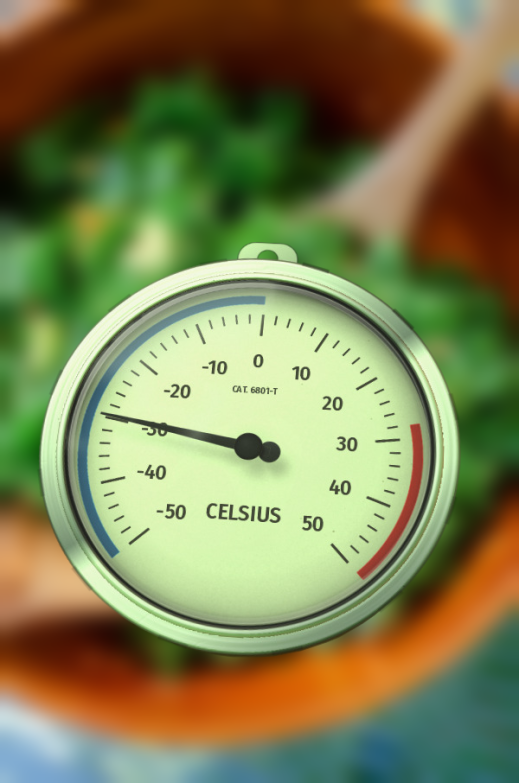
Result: -30,°C
